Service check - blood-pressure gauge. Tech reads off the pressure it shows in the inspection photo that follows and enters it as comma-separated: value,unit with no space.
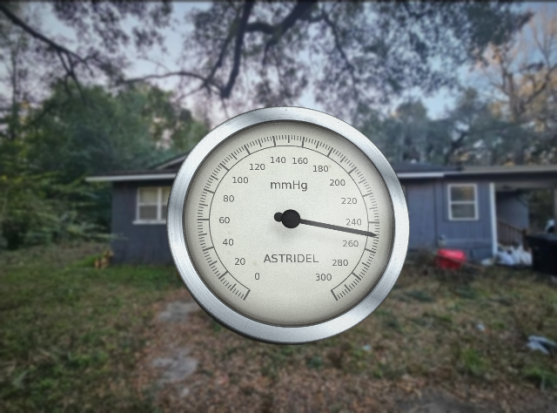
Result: 250,mmHg
